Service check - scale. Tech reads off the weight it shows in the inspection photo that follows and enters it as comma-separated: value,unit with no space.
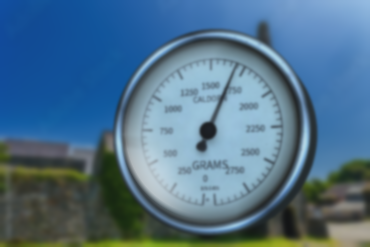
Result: 1700,g
